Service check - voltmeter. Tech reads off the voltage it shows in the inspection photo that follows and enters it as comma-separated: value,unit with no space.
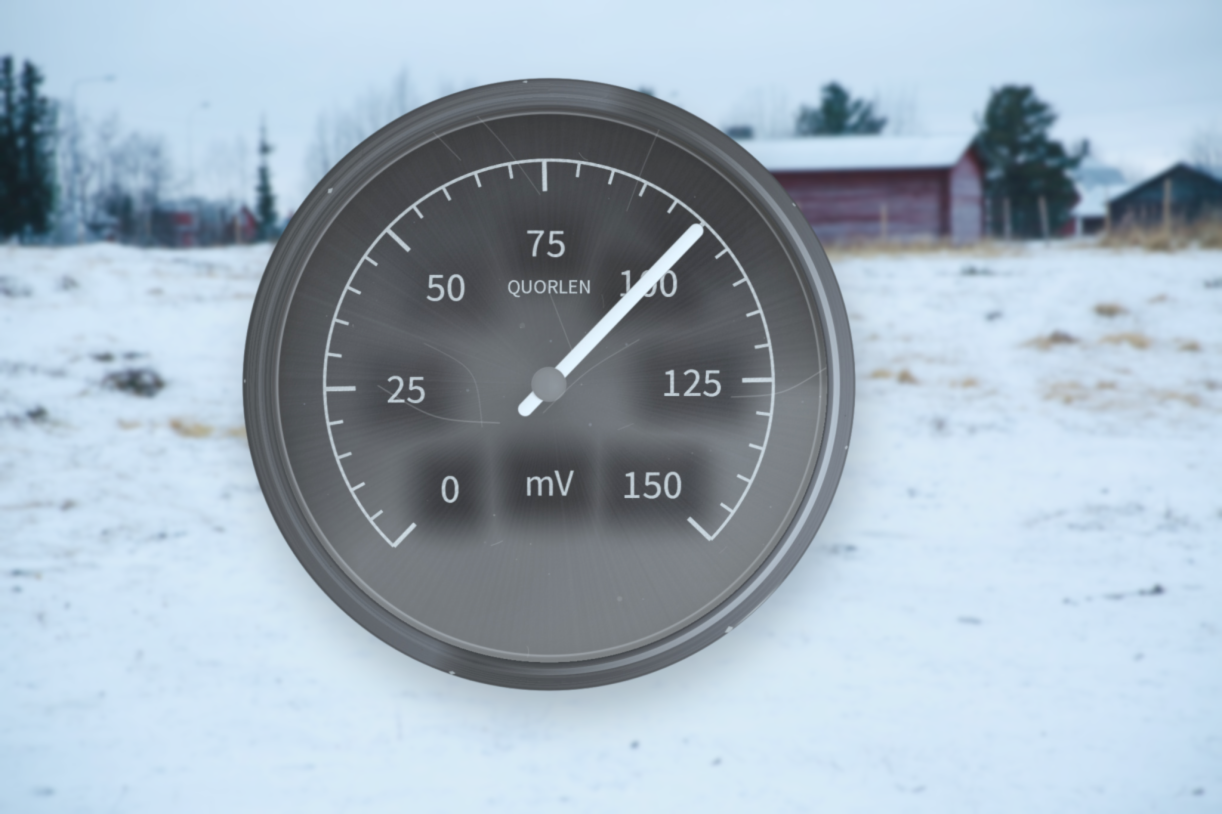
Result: 100,mV
